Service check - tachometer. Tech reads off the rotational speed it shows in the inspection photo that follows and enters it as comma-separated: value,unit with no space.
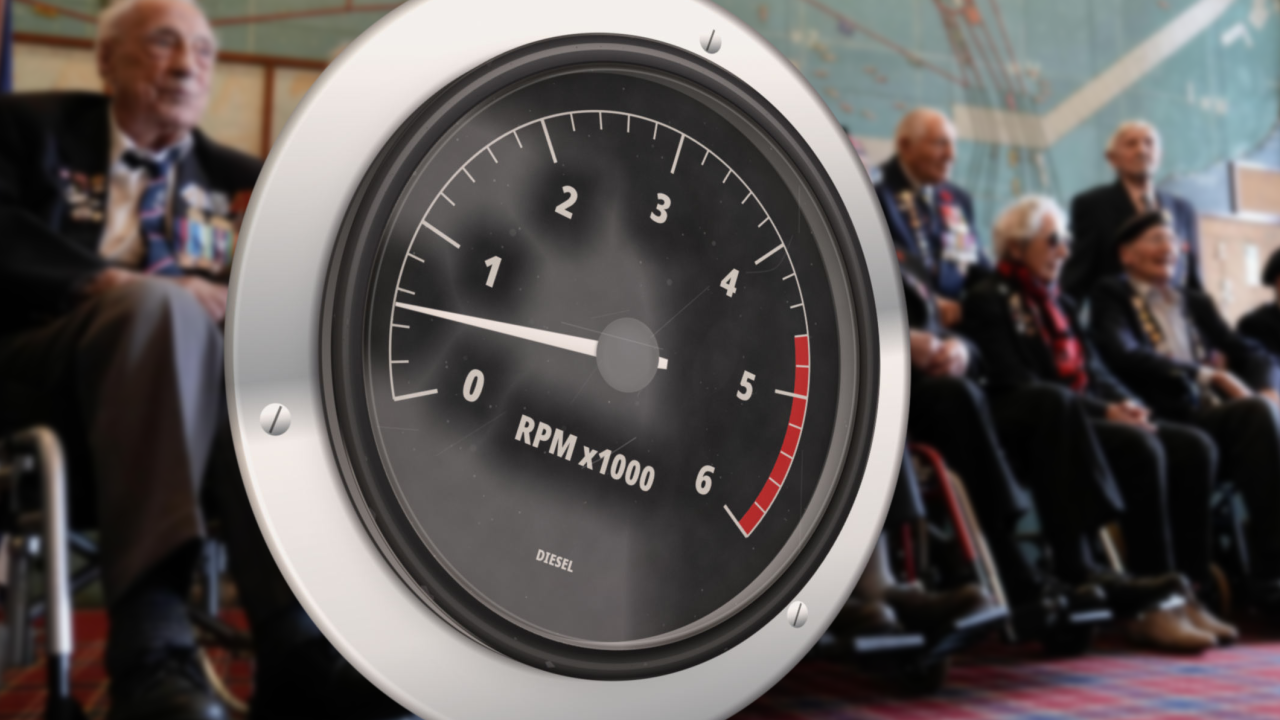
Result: 500,rpm
